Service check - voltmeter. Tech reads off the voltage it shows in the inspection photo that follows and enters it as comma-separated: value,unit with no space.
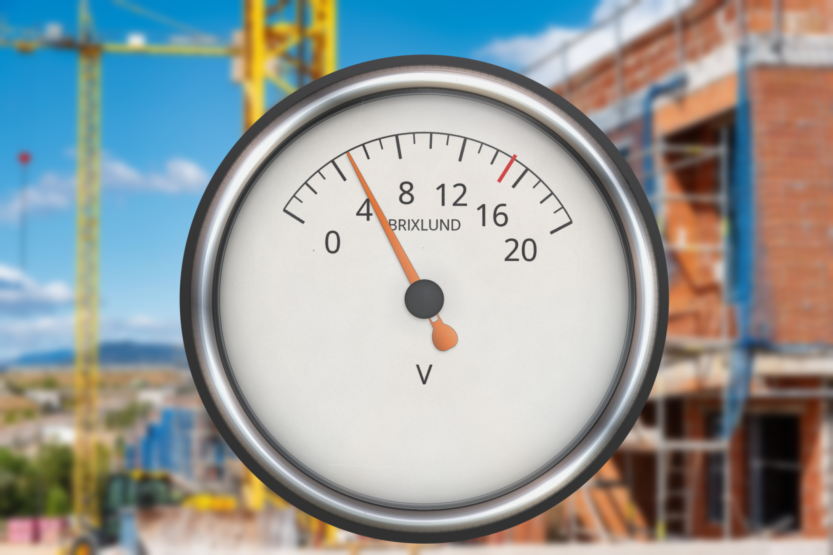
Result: 5,V
